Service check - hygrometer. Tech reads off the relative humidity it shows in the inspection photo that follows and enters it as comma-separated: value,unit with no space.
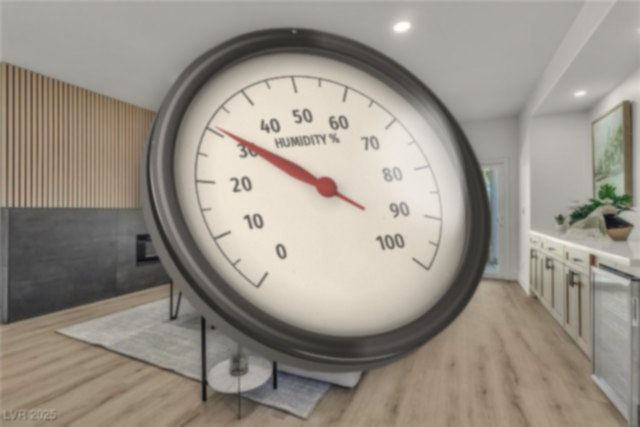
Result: 30,%
